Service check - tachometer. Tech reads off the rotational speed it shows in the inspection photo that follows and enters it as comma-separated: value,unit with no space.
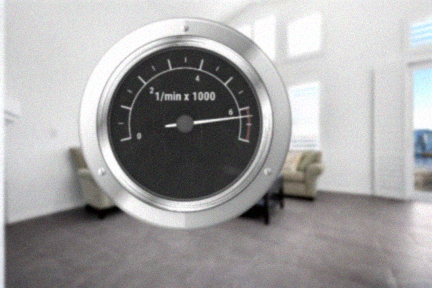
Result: 6250,rpm
